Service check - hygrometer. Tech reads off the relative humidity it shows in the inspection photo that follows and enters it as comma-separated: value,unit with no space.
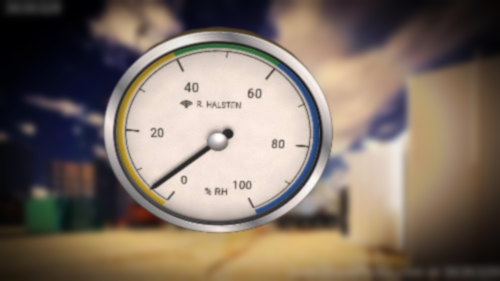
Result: 5,%
